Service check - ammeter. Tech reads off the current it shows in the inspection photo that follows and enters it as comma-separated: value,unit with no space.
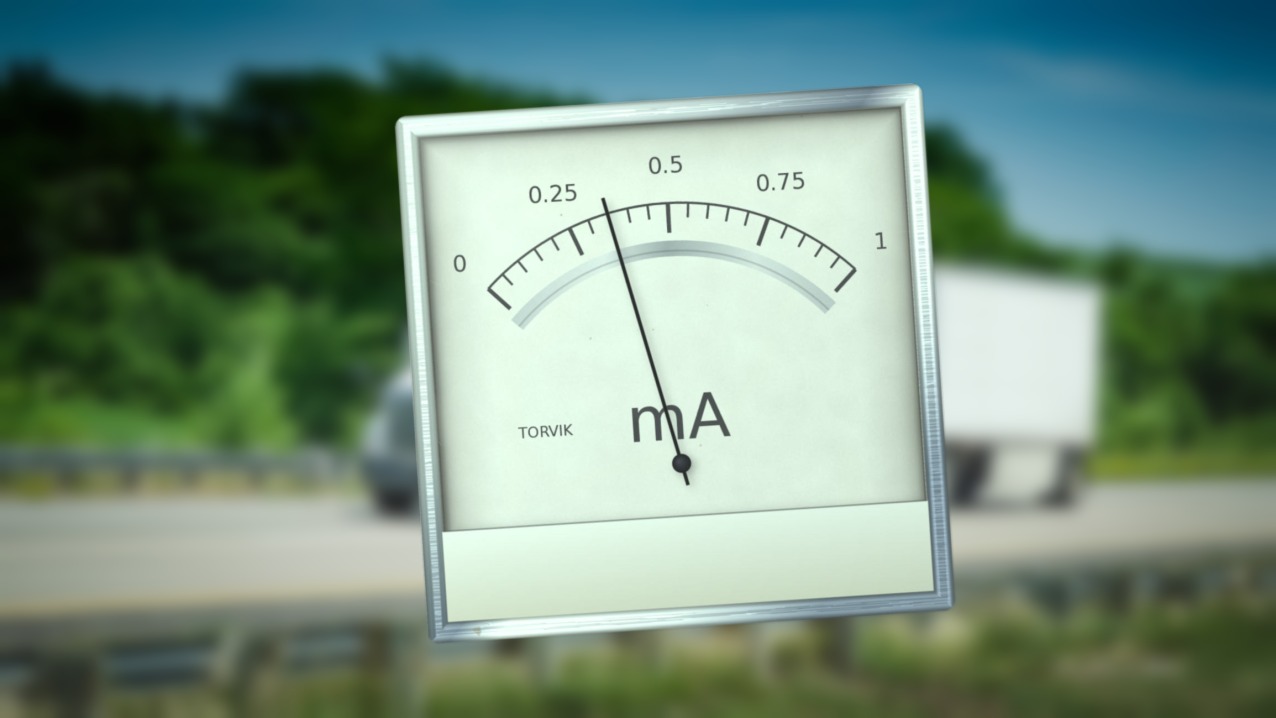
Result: 0.35,mA
